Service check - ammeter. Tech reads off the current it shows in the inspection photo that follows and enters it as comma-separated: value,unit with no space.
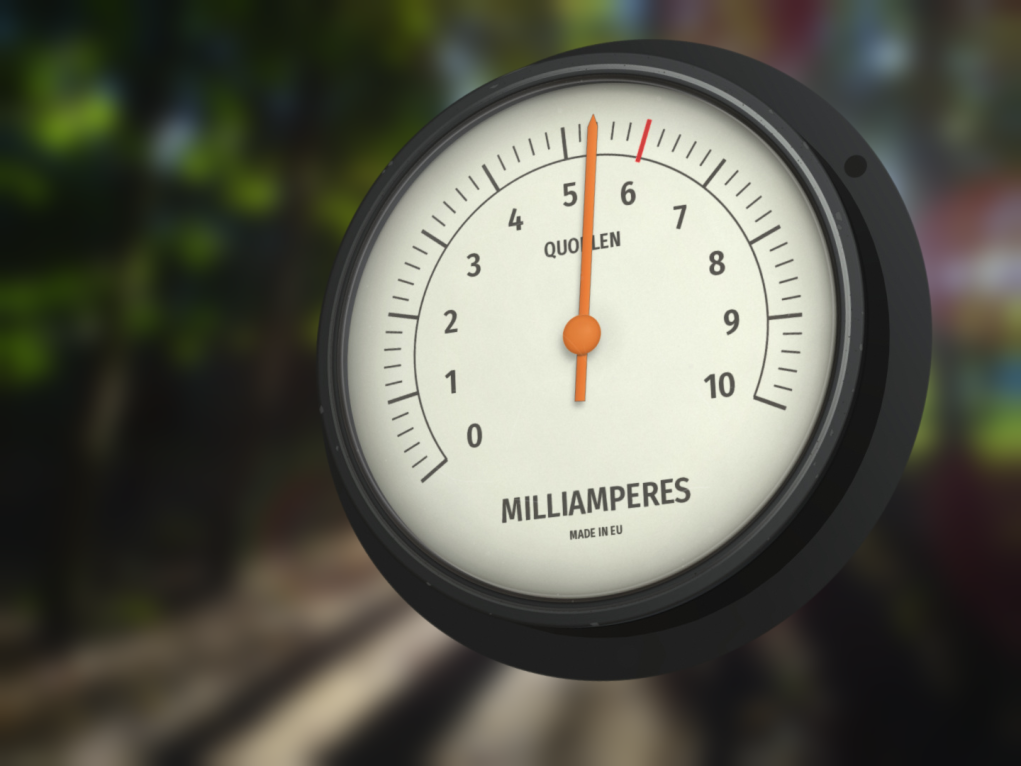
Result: 5.4,mA
